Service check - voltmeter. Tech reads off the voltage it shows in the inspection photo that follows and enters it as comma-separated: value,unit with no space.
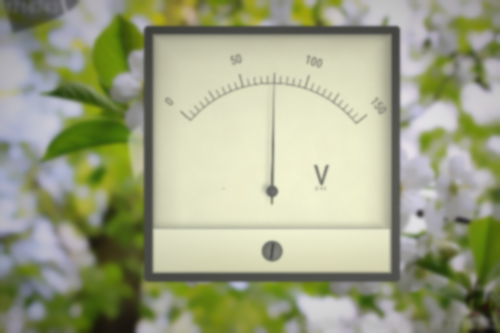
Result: 75,V
